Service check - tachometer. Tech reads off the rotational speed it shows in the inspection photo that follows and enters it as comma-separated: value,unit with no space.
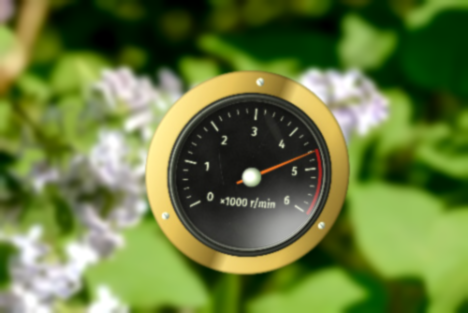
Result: 4600,rpm
